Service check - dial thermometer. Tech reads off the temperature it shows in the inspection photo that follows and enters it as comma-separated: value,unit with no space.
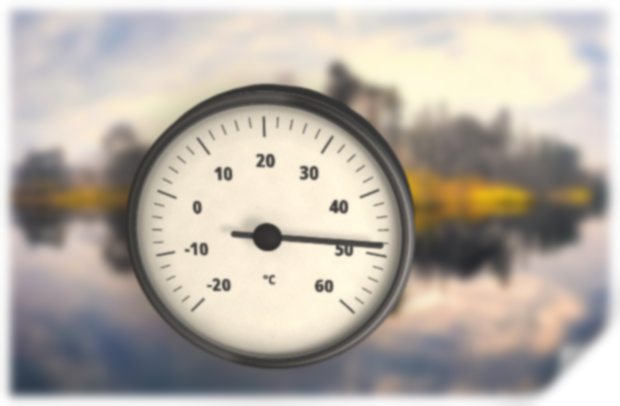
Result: 48,°C
